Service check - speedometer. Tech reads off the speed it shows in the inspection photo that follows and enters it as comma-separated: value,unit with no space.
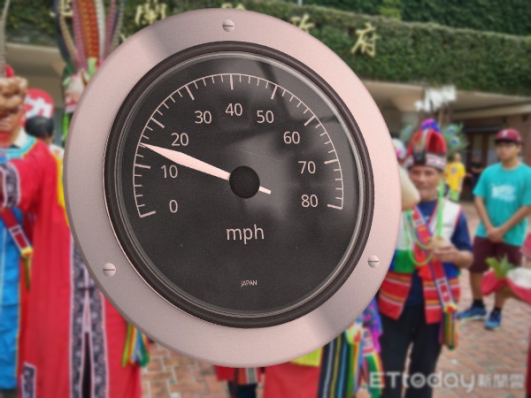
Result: 14,mph
